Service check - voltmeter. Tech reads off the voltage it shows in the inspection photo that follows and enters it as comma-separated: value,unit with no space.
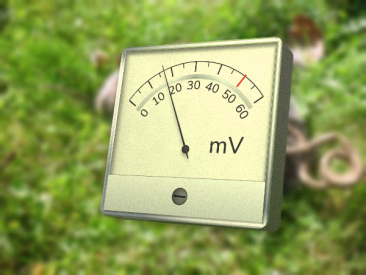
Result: 17.5,mV
